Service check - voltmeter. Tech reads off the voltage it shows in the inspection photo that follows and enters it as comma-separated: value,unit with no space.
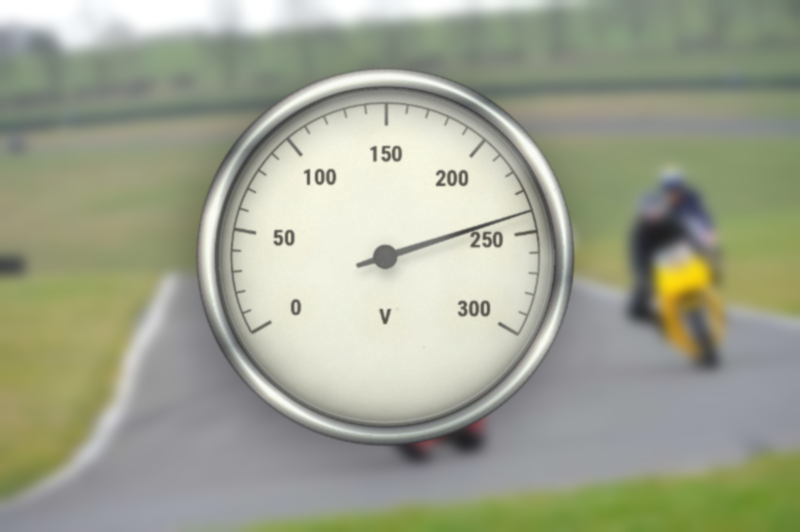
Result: 240,V
